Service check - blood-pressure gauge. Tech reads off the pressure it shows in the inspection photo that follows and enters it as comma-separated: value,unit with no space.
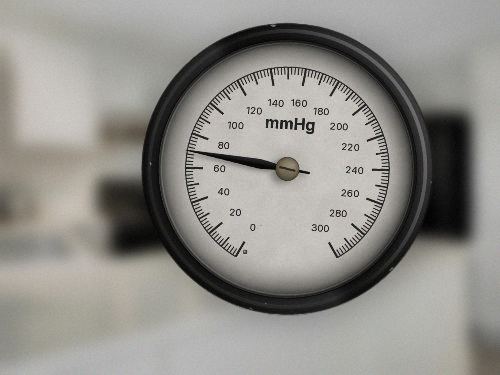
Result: 70,mmHg
